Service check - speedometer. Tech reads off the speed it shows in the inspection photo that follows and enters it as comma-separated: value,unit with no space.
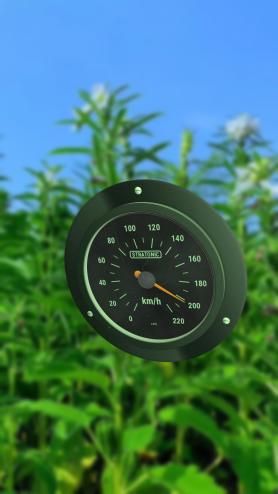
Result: 200,km/h
